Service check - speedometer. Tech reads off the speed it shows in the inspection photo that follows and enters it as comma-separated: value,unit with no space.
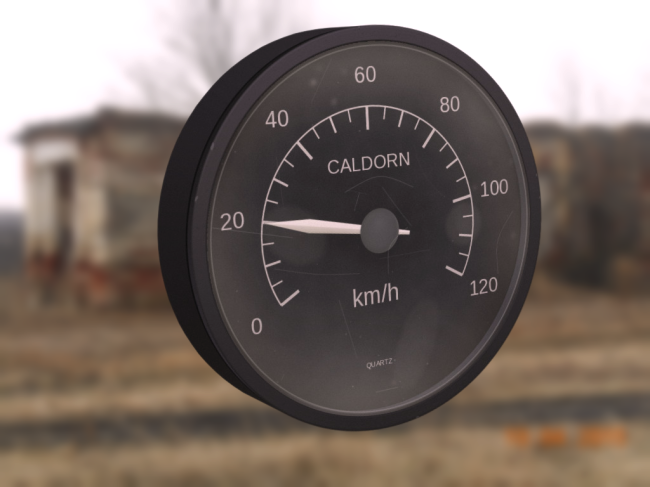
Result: 20,km/h
